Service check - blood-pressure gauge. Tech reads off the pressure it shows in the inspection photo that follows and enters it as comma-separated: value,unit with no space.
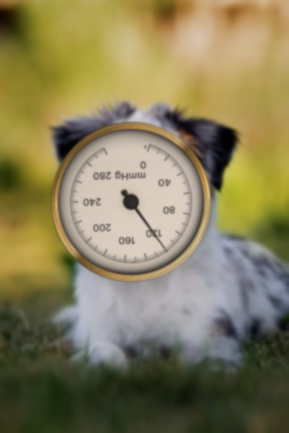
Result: 120,mmHg
